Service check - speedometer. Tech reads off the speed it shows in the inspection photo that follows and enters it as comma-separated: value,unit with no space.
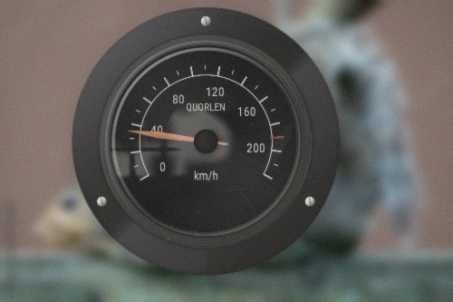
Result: 35,km/h
